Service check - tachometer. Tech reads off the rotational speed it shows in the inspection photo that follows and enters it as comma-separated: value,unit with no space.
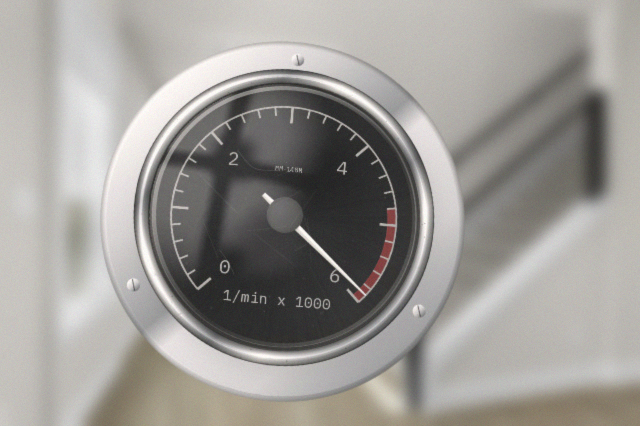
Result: 5900,rpm
